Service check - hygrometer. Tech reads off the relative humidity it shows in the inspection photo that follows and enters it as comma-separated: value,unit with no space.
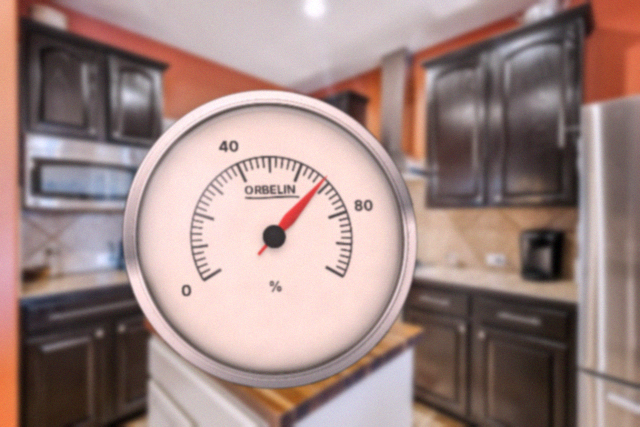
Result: 68,%
